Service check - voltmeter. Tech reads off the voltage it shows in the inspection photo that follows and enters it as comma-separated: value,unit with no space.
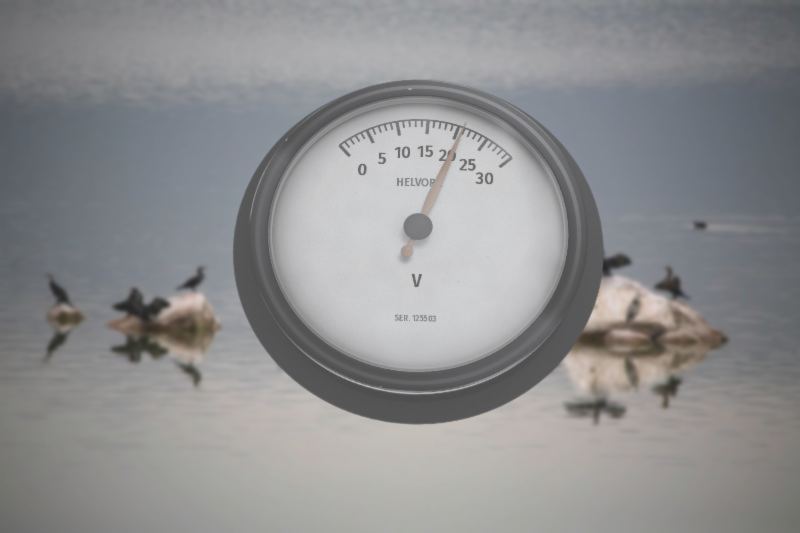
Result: 21,V
